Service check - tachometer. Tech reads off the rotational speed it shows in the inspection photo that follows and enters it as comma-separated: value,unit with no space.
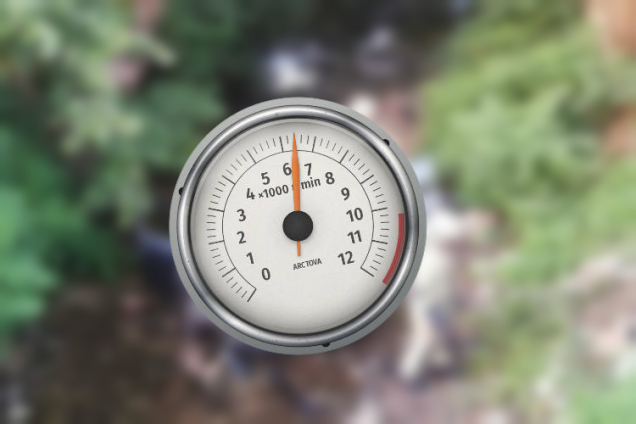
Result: 6400,rpm
